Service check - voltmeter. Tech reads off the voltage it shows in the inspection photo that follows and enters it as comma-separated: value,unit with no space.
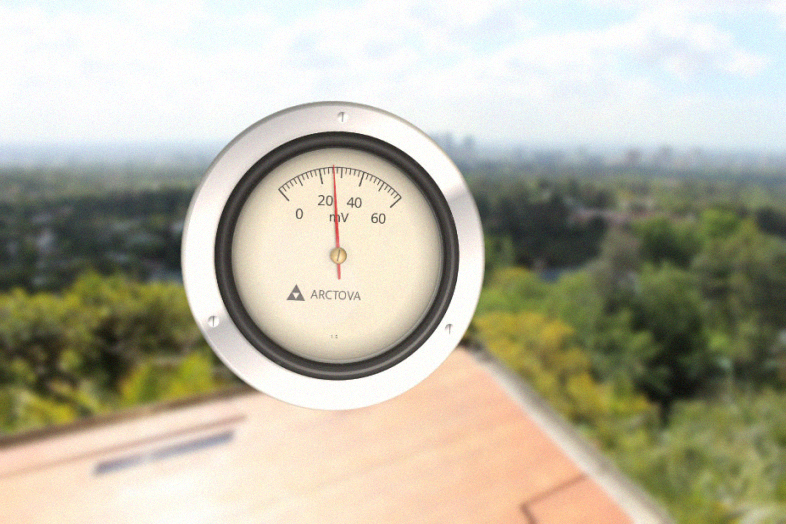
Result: 26,mV
